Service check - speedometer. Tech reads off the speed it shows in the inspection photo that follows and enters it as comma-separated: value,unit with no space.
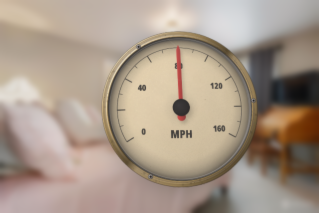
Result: 80,mph
